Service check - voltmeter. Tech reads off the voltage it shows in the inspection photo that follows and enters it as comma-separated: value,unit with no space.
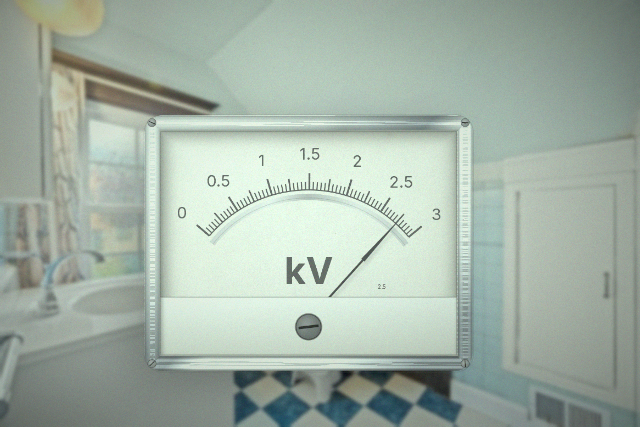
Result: 2.75,kV
